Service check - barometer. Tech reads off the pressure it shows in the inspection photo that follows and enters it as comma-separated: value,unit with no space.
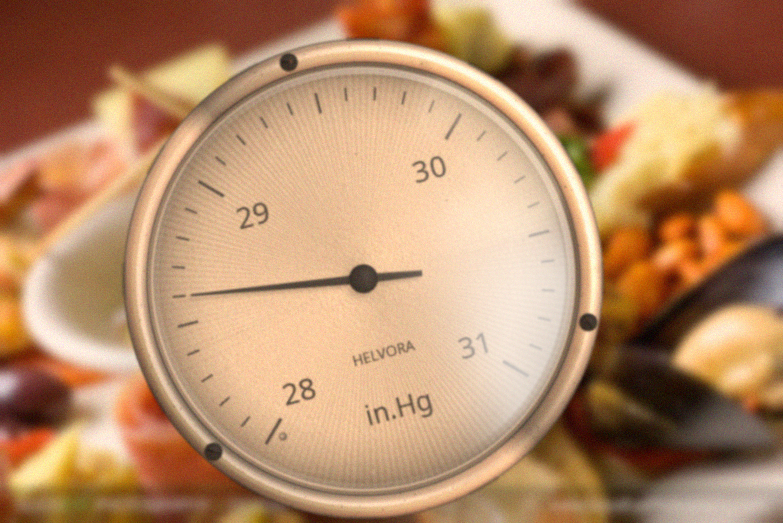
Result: 28.6,inHg
